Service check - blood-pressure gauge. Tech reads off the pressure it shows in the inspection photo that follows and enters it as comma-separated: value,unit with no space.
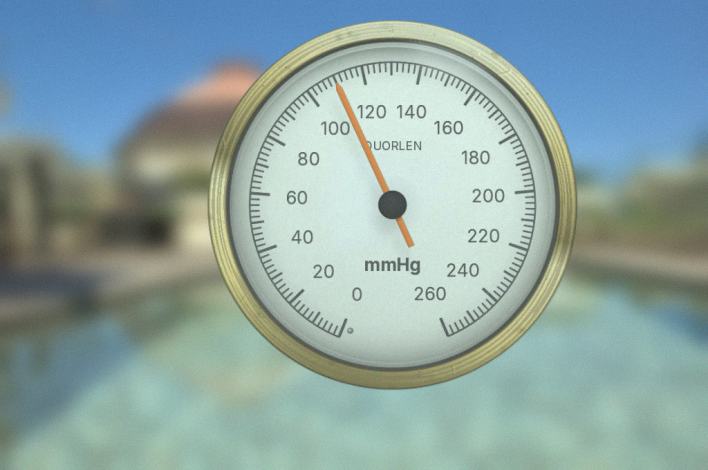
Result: 110,mmHg
